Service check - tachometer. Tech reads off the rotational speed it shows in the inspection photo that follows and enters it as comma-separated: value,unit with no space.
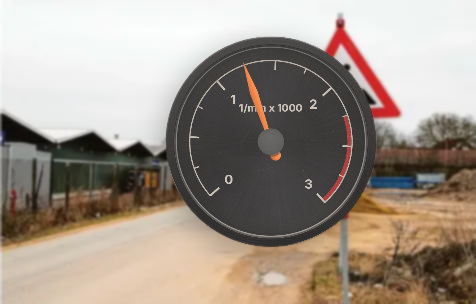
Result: 1250,rpm
